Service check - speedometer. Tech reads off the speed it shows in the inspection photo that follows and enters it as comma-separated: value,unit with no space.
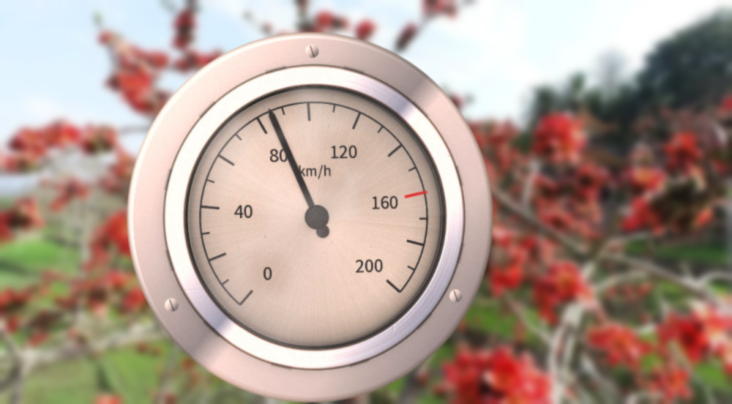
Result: 85,km/h
